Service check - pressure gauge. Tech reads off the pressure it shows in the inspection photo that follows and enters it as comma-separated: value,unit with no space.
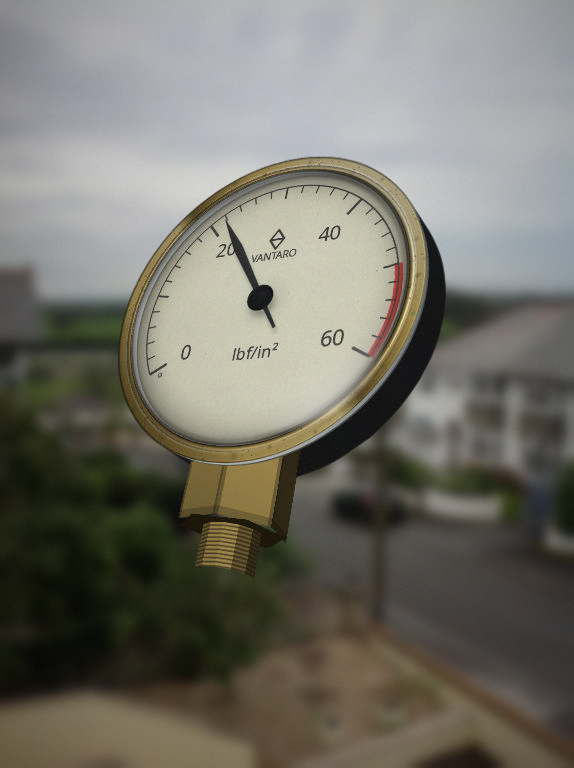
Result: 22,psi
